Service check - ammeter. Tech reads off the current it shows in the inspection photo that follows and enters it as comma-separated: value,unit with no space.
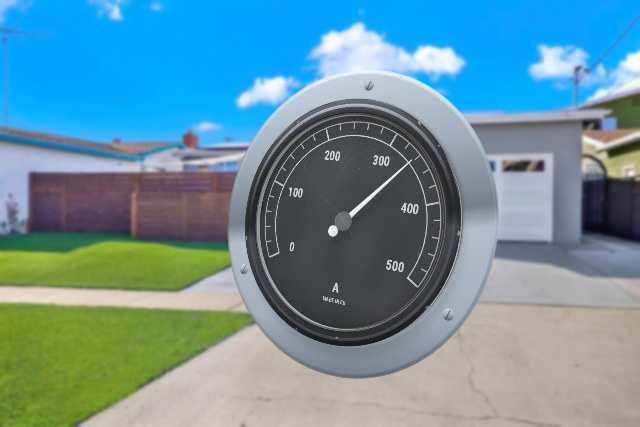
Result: 340,A
